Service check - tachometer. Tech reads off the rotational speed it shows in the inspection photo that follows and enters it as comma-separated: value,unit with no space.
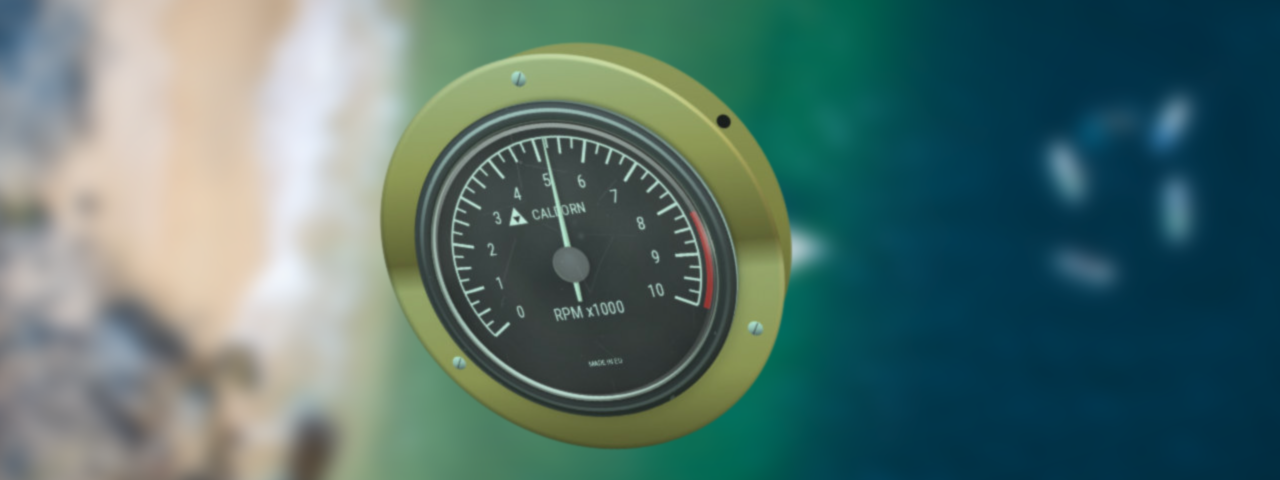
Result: 5250,rpm
